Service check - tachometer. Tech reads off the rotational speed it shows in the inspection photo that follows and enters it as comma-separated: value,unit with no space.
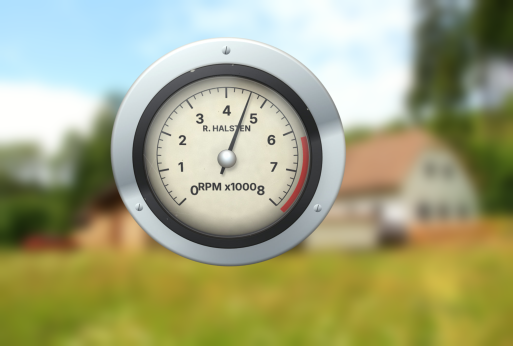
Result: 4600,rpm
